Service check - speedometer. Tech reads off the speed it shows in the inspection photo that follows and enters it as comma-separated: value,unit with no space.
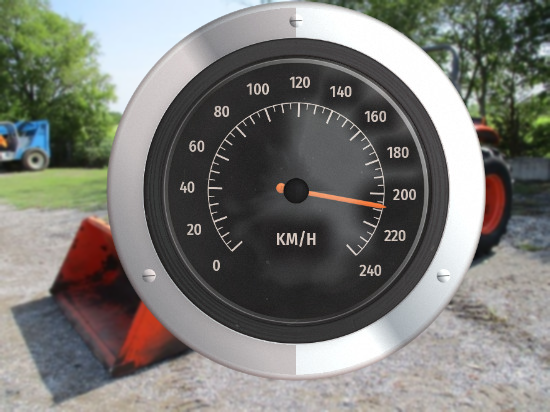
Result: 207.5,km/h
